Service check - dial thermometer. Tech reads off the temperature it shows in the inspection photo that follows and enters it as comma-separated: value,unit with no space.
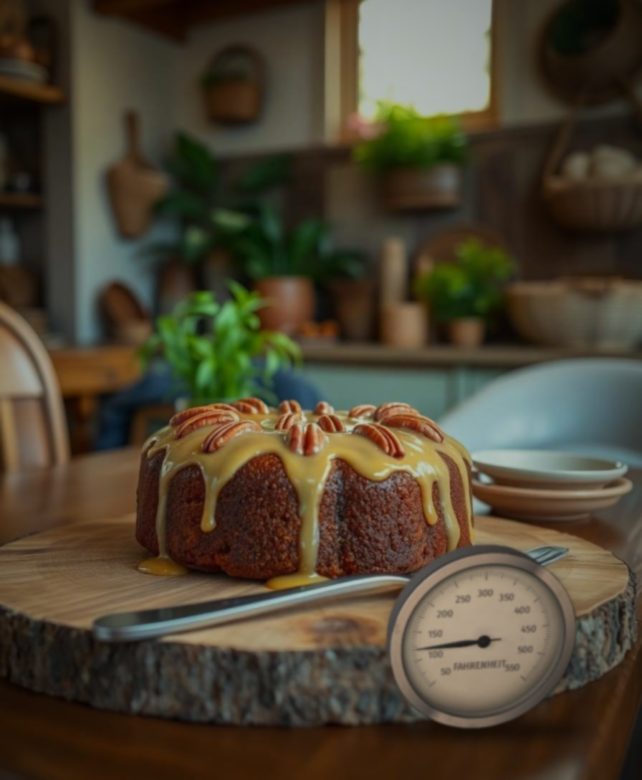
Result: 125,°F
